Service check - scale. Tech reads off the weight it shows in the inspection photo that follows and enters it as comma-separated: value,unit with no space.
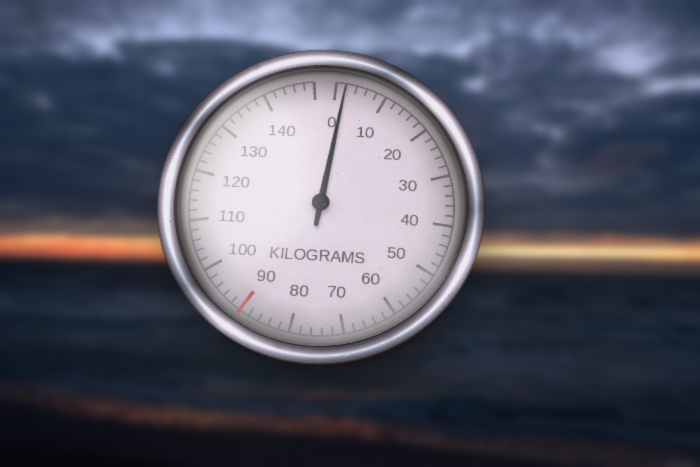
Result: 2,kg
